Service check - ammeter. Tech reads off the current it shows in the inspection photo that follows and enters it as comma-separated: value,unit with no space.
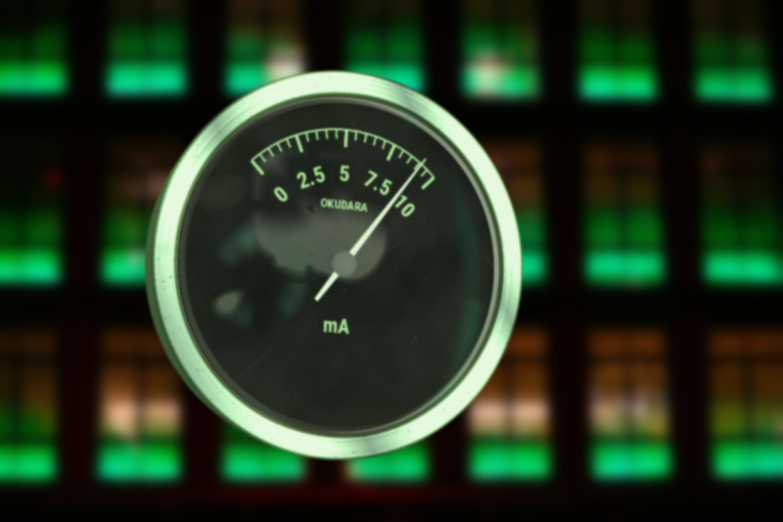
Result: 9,mA
